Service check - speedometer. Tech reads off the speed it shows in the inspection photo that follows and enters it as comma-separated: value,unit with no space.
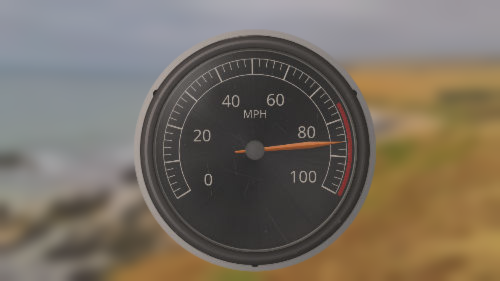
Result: 86,mph
